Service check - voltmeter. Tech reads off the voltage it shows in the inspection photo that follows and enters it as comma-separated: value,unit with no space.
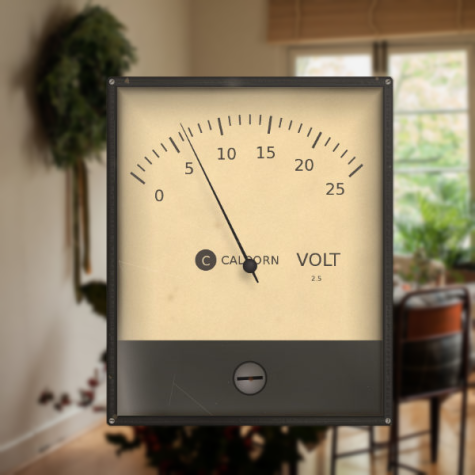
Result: 6.5,V
